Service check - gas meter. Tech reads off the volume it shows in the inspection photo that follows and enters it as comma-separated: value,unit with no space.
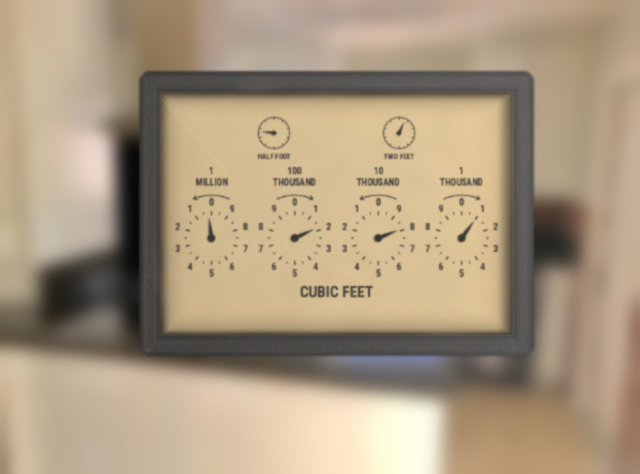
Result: 18100,ft³
